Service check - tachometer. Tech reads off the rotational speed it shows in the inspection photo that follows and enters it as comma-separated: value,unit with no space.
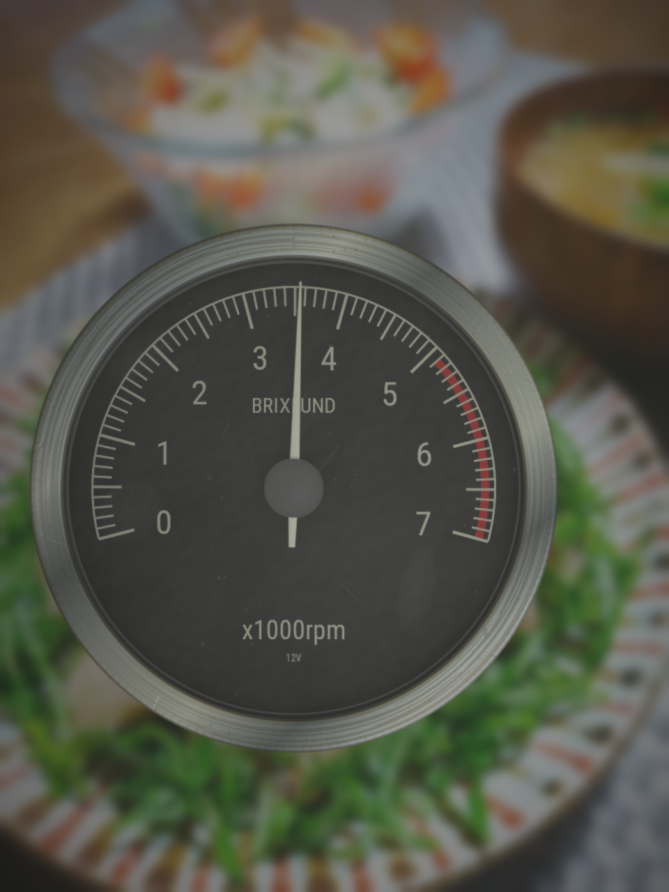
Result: 3550,rpm
